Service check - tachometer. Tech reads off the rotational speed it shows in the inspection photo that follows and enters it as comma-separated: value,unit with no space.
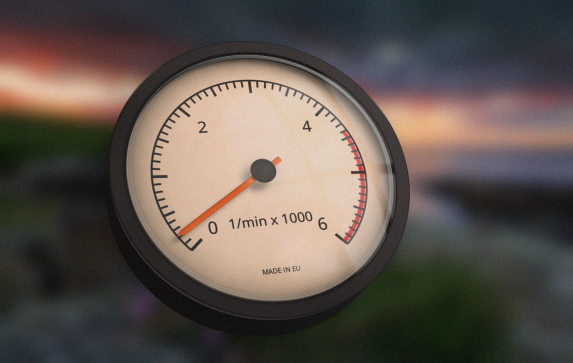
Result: 200,rpm
